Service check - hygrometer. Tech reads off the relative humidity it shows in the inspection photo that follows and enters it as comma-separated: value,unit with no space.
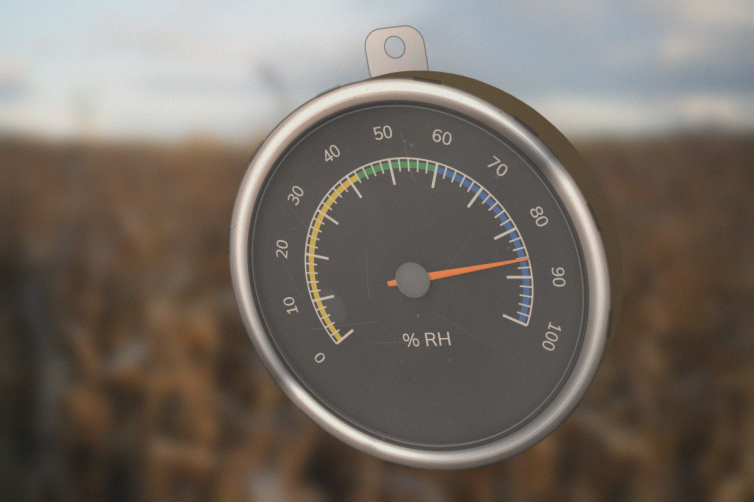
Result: 86,%
